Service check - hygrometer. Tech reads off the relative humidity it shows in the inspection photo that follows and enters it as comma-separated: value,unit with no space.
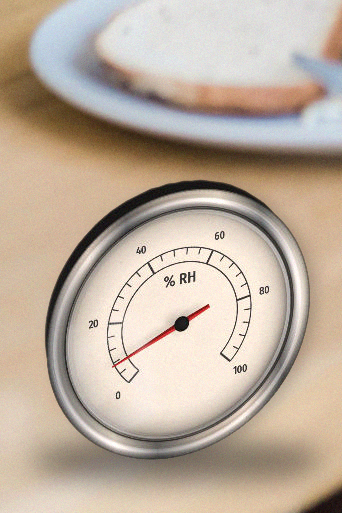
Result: 8,%
